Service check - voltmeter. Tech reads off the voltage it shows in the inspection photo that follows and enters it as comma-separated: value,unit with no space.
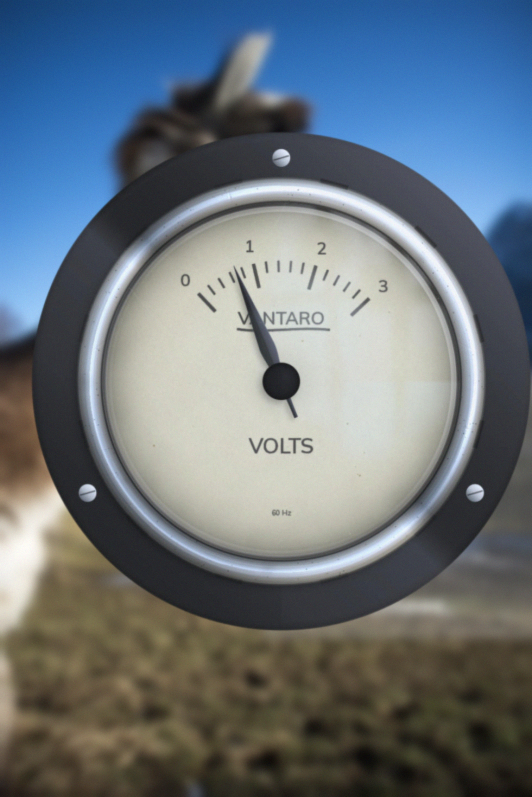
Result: 0.7,V
